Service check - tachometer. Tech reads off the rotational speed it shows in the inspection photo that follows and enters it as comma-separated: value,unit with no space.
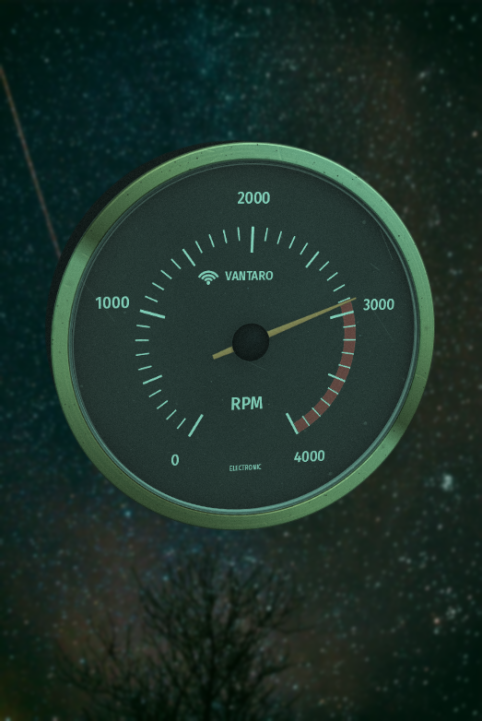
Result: 2900,rpm
